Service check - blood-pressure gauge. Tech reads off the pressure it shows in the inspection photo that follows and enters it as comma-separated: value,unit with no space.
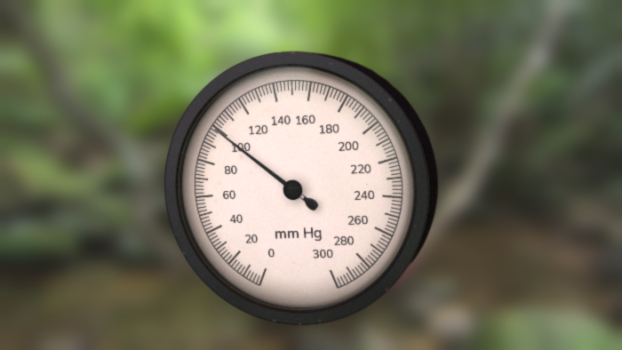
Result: 100,mmHg
